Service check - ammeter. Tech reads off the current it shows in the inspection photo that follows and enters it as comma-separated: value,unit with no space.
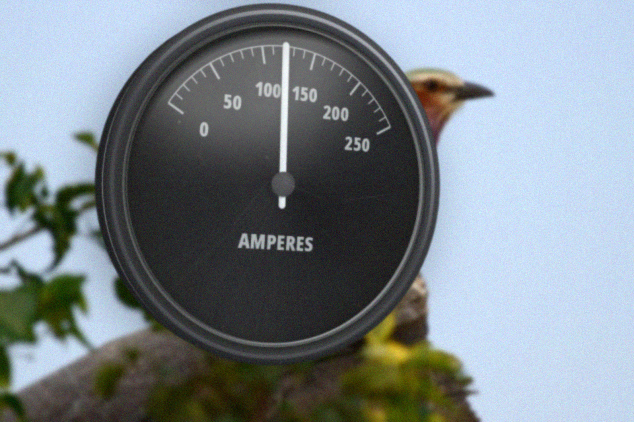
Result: 120,A
